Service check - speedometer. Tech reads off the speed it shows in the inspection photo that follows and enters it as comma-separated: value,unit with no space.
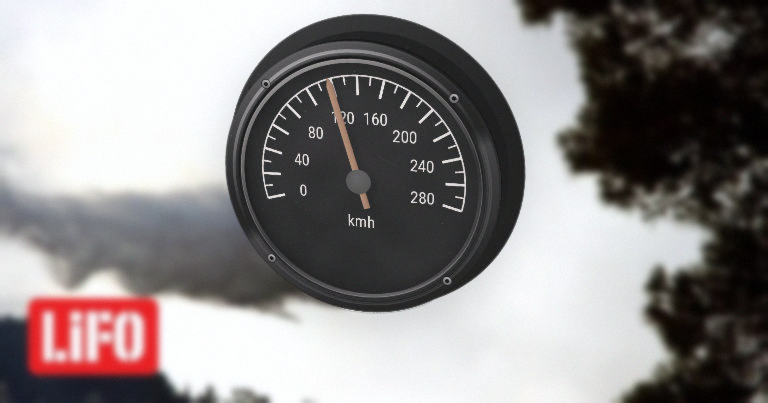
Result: 120,km/h
